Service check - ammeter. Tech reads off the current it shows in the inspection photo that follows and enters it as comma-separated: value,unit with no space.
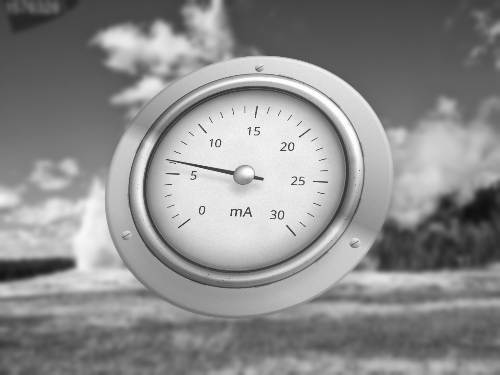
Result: 6,mA
